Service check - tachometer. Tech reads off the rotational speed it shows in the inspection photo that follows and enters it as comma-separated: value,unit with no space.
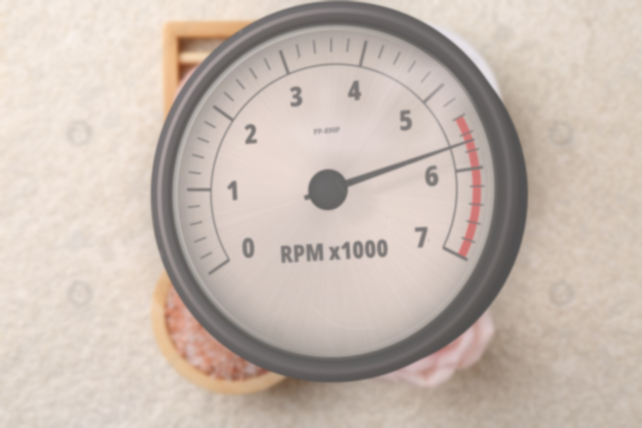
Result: 5700,rpm
